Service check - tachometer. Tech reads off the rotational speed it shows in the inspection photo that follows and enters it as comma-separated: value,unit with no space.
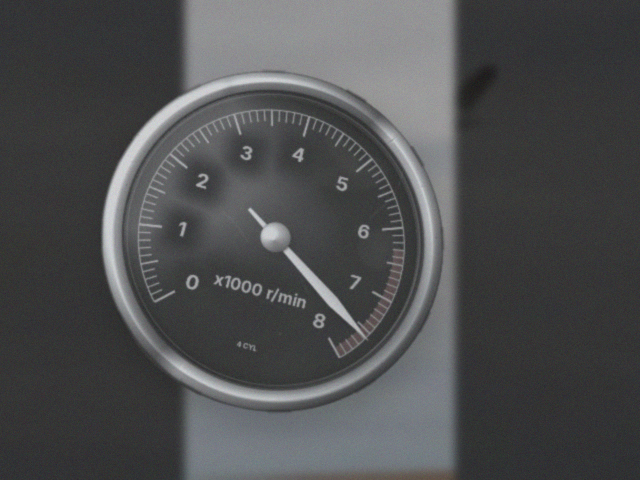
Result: 7600,rpm
